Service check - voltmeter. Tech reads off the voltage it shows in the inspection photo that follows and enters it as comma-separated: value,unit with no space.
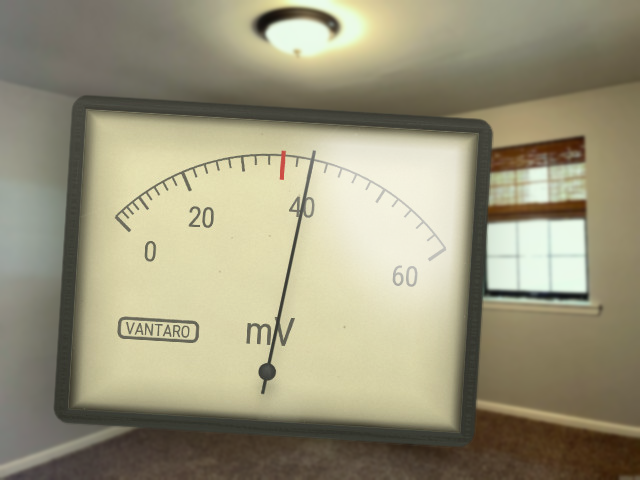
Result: 40,mV
